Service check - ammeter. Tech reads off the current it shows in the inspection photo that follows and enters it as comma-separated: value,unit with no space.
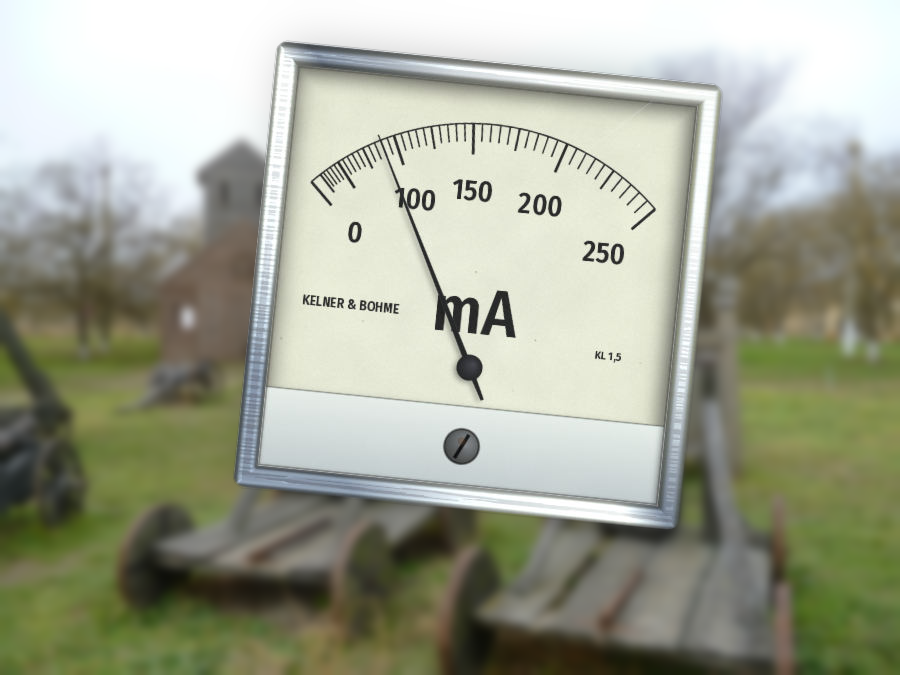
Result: 90,mA
